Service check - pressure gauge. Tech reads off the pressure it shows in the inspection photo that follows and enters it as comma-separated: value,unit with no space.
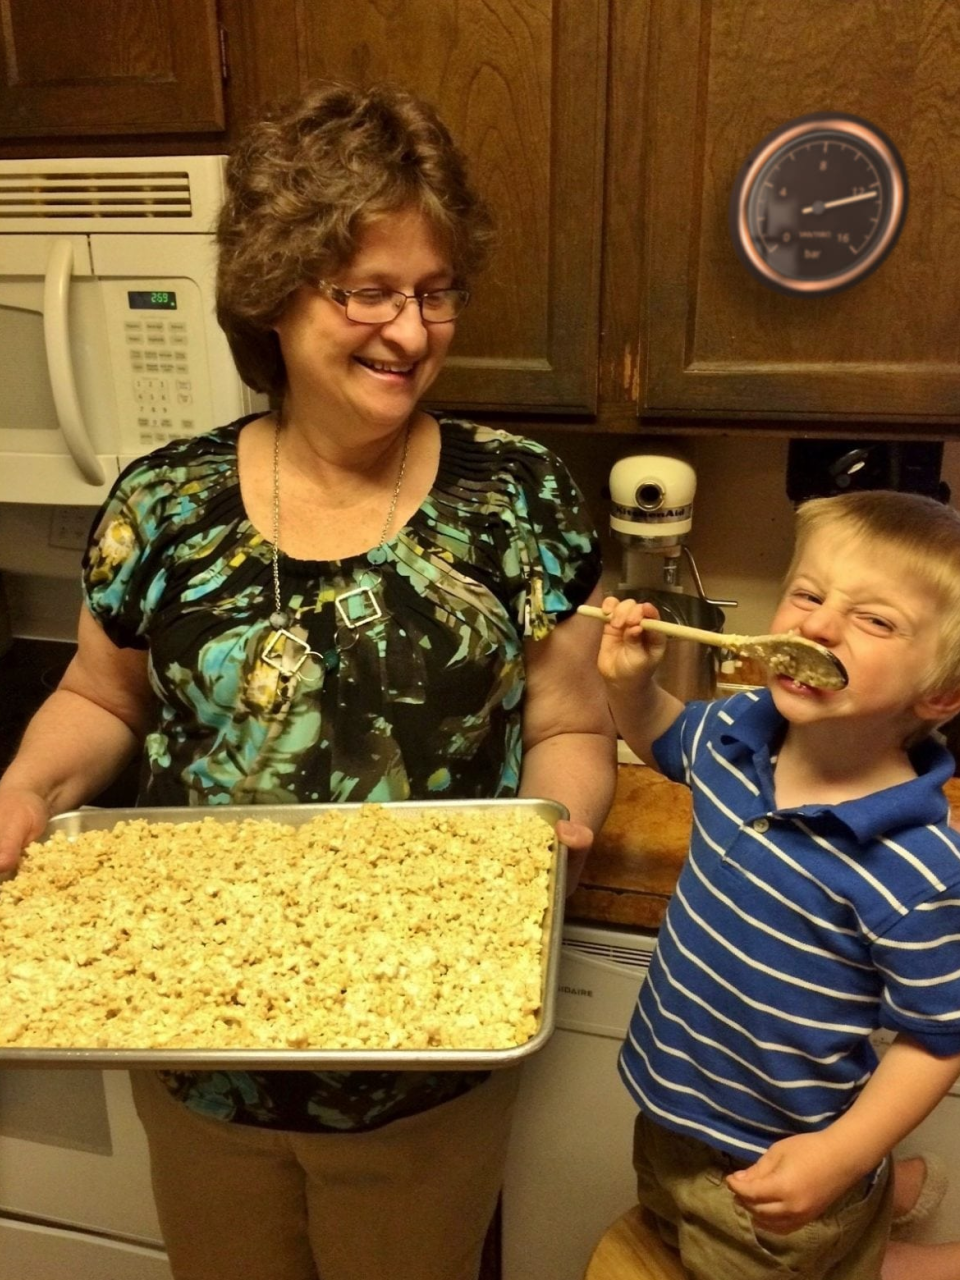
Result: 12.5,bar
